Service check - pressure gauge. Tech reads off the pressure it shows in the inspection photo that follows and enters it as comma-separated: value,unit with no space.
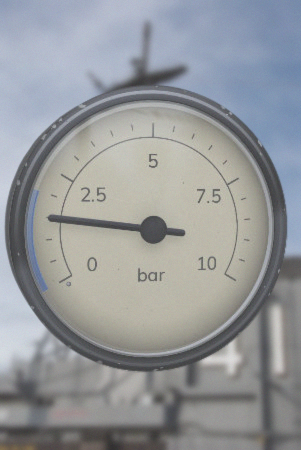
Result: 1.5,bar
